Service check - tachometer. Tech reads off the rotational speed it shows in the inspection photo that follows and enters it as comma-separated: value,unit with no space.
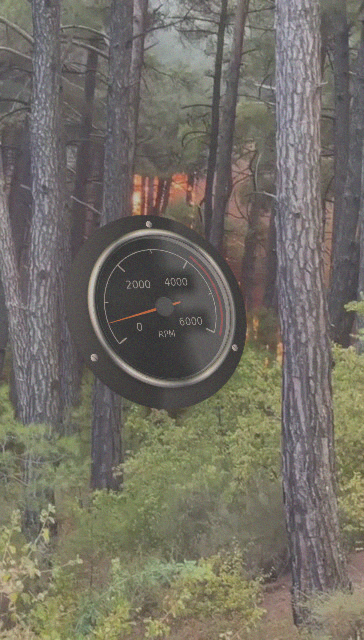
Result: 500,rpm
